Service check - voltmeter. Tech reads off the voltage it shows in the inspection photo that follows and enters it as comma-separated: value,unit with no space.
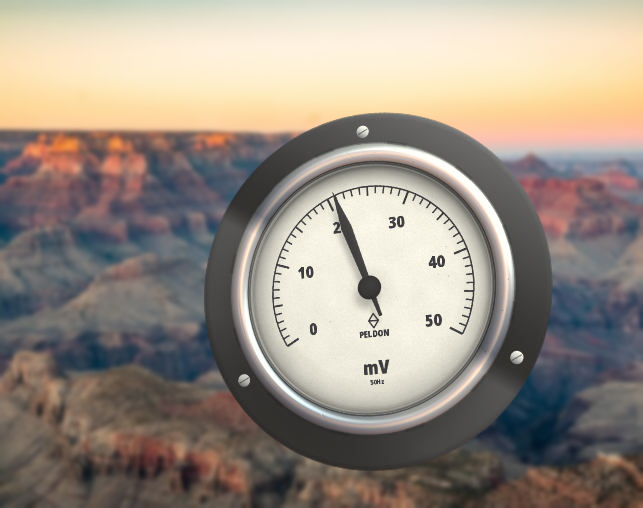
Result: 21,mV
